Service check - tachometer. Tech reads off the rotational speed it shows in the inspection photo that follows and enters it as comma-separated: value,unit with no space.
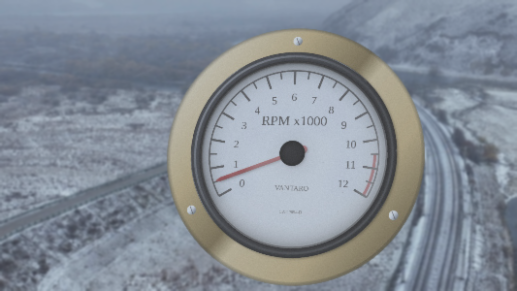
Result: 500,rpm
